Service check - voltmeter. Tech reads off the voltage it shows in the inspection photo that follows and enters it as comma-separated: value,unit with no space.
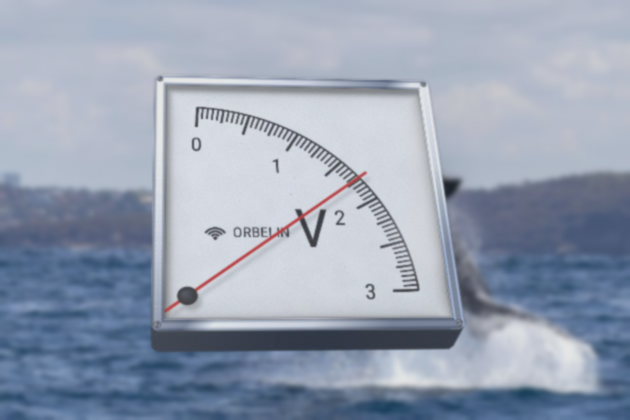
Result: 1.75,V
